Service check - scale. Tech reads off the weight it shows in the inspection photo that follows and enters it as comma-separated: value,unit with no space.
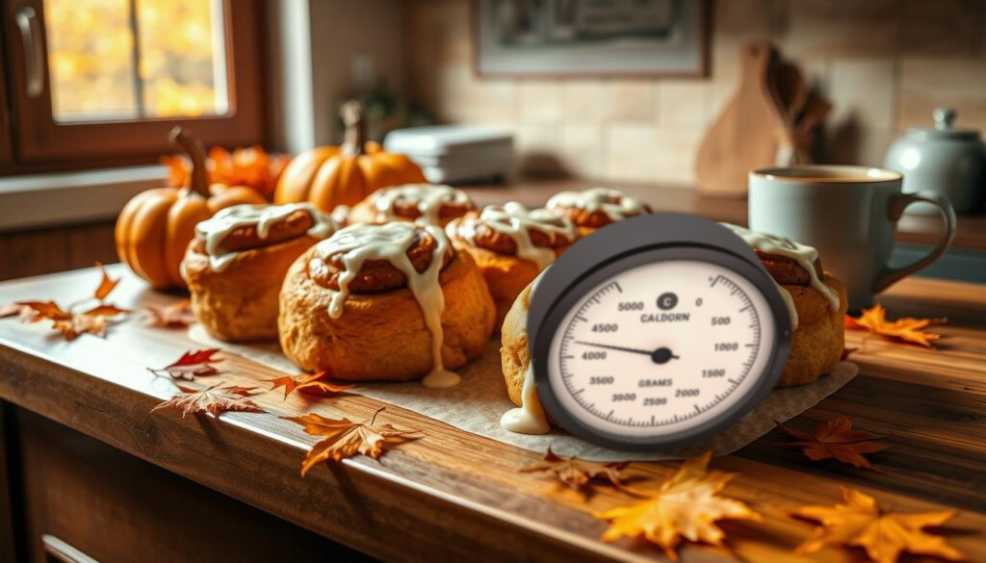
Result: 4250,g
